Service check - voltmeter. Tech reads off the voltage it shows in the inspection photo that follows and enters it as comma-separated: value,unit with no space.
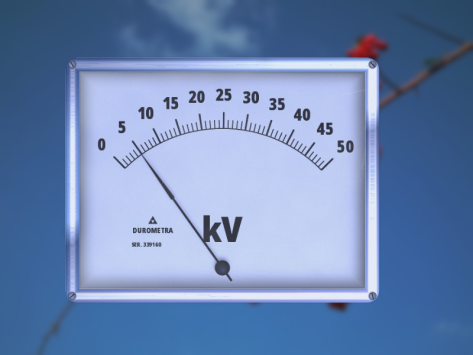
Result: 5,kV
